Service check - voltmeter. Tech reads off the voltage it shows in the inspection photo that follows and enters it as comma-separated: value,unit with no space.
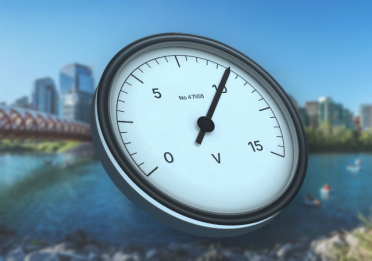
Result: 10,V
